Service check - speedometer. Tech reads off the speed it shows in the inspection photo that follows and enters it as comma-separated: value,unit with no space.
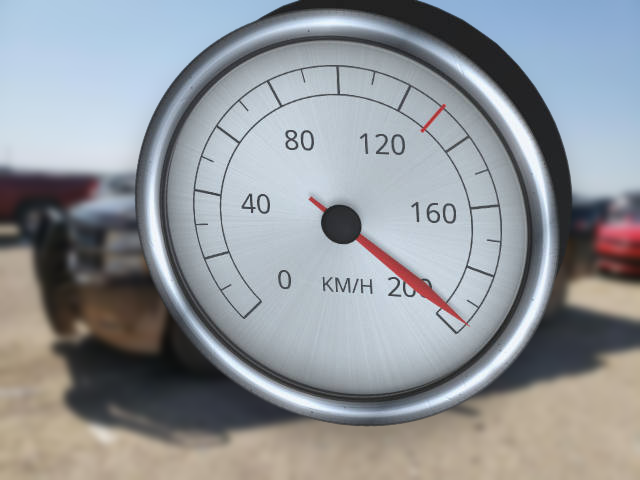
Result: 195,km/h
